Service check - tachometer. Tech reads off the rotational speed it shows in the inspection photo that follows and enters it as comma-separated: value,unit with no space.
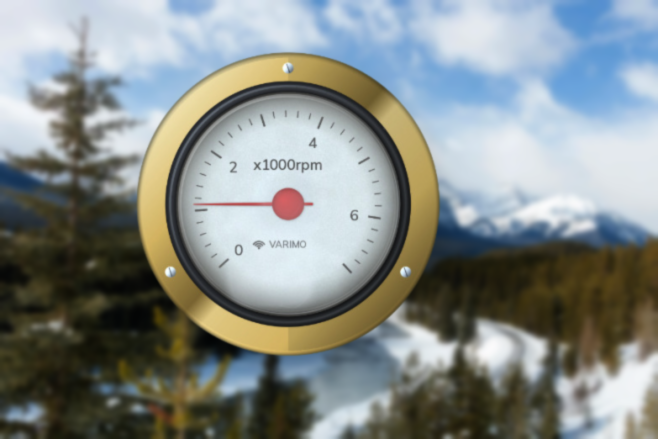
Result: 1100,rpm
